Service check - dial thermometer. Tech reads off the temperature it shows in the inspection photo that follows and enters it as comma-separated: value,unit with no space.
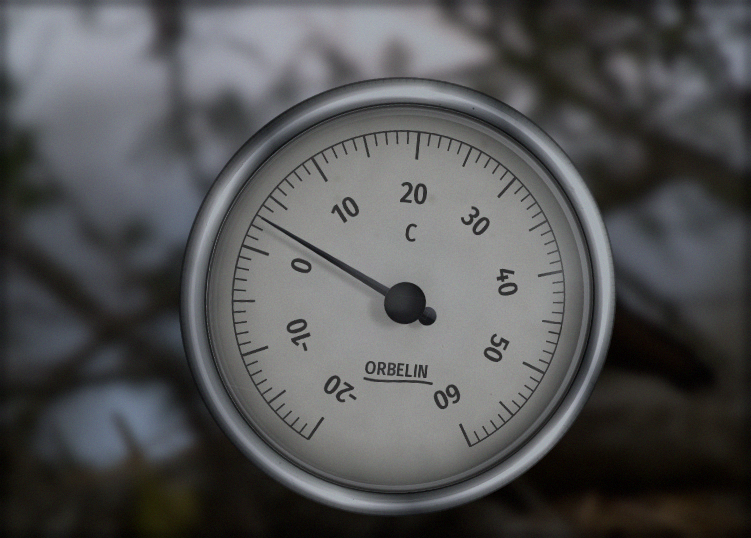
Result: 3,°C
